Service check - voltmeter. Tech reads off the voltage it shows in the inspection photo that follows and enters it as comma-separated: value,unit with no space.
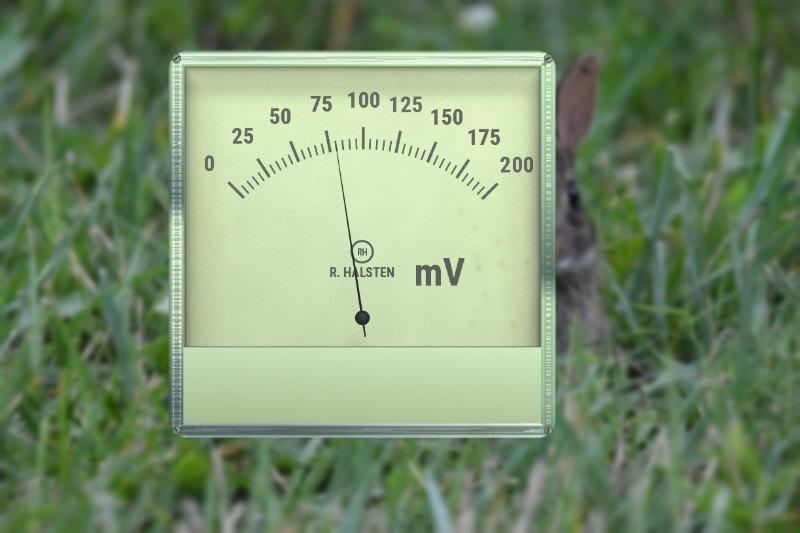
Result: 80,mV
